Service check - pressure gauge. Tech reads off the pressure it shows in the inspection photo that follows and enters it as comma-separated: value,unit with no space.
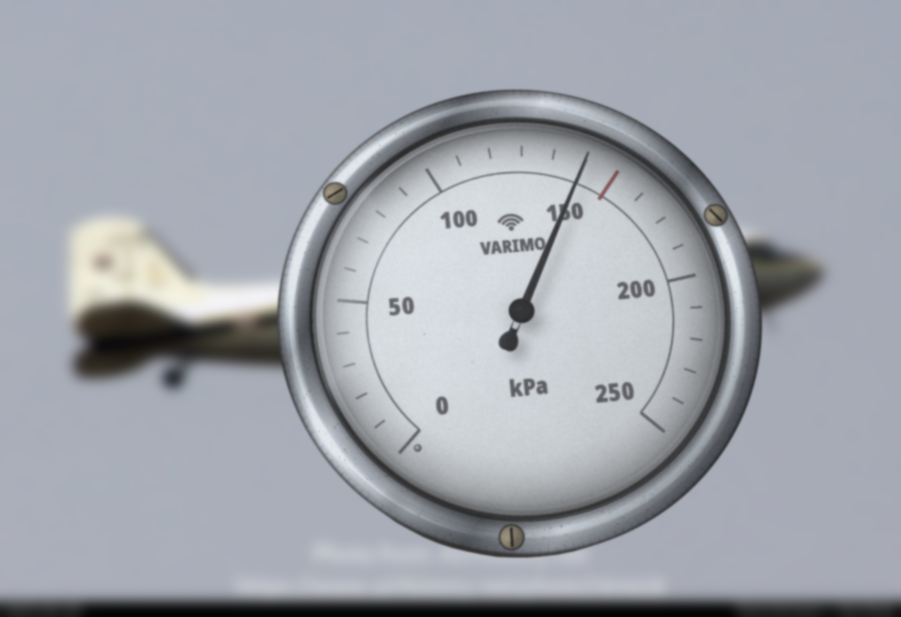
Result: 150,kPa
